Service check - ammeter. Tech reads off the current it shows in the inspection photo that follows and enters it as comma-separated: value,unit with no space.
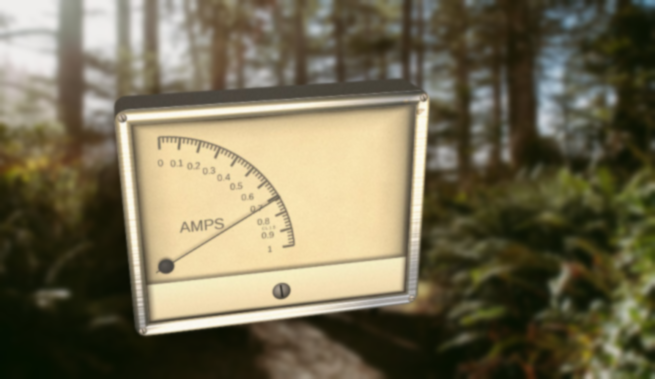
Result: 0.7,A
